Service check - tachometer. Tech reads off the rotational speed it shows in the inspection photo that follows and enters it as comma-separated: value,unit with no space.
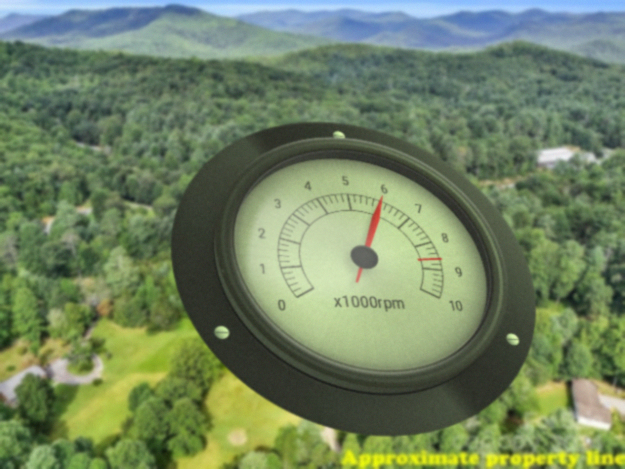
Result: 6000,rpm
